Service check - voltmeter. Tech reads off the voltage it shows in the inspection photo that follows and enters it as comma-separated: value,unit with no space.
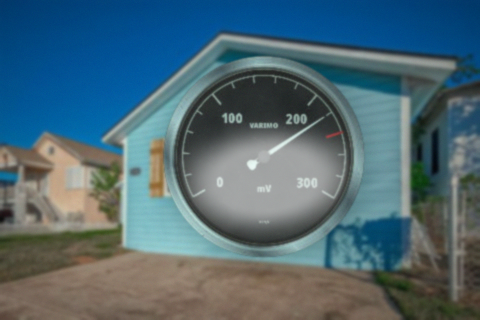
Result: 220,mV
